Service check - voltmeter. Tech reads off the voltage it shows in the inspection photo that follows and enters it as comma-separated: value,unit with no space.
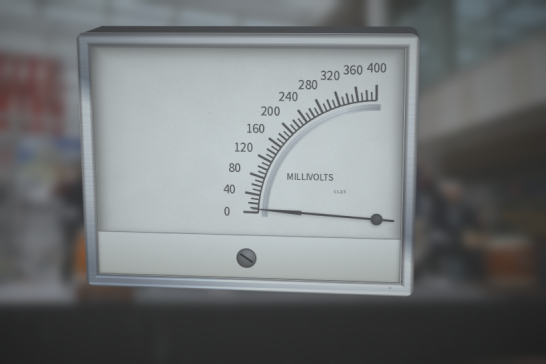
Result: 10,mV
